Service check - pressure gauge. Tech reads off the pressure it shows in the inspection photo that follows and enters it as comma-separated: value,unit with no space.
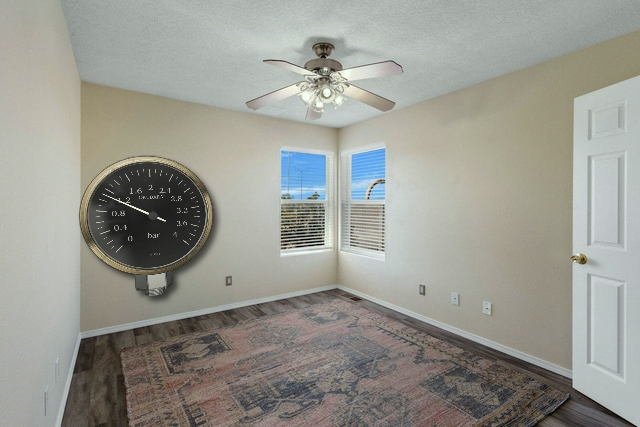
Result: 1.1,bar
